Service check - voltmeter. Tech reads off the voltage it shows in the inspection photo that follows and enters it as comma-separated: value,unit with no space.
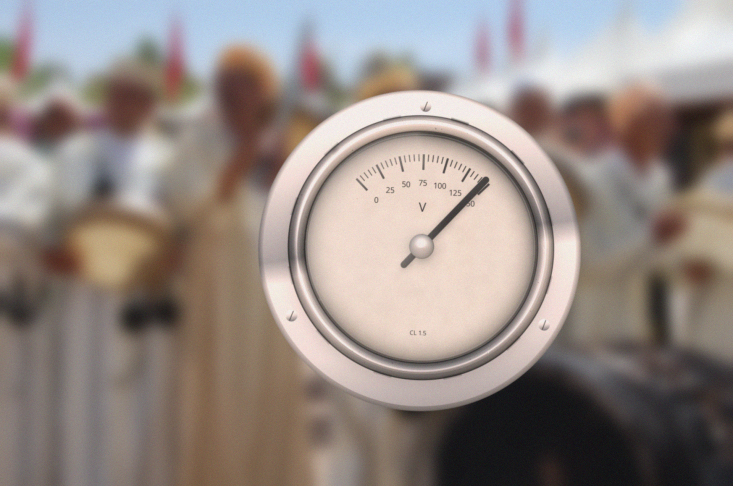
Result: 145,V
